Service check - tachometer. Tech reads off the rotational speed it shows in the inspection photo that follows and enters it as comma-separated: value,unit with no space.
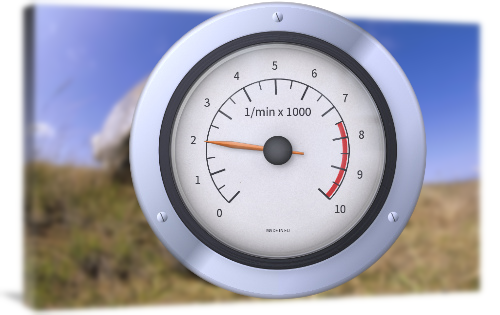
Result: 2000,rpm
